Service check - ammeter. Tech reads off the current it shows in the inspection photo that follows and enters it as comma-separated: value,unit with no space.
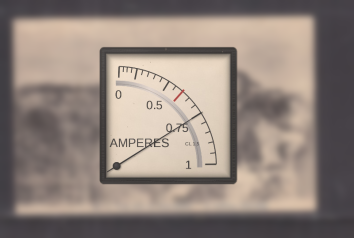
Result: 0.75,A
